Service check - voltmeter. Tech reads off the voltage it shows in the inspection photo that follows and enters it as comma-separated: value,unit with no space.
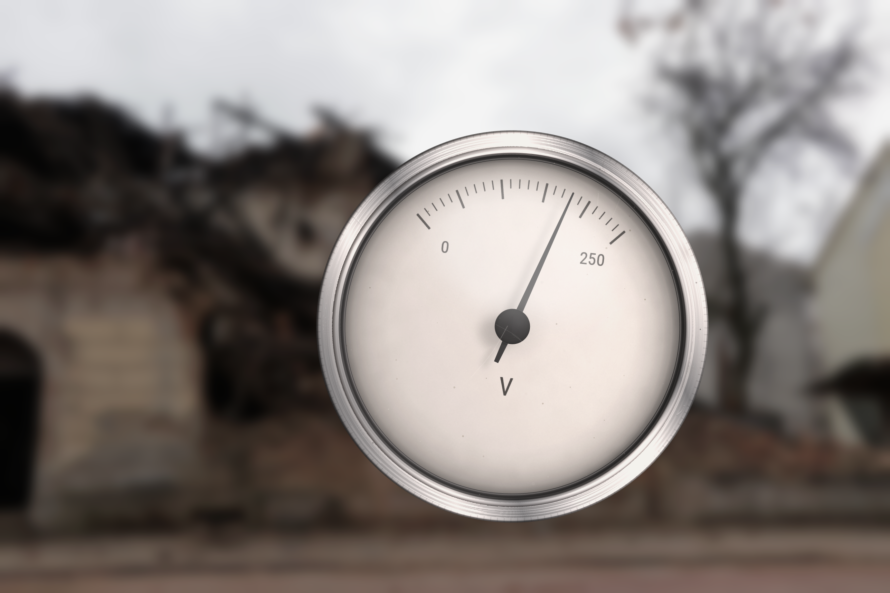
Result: 180,V
